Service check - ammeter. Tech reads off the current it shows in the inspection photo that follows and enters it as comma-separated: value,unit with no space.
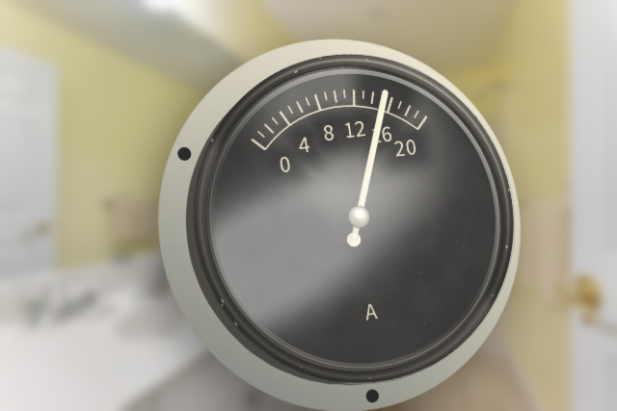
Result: 15,A
